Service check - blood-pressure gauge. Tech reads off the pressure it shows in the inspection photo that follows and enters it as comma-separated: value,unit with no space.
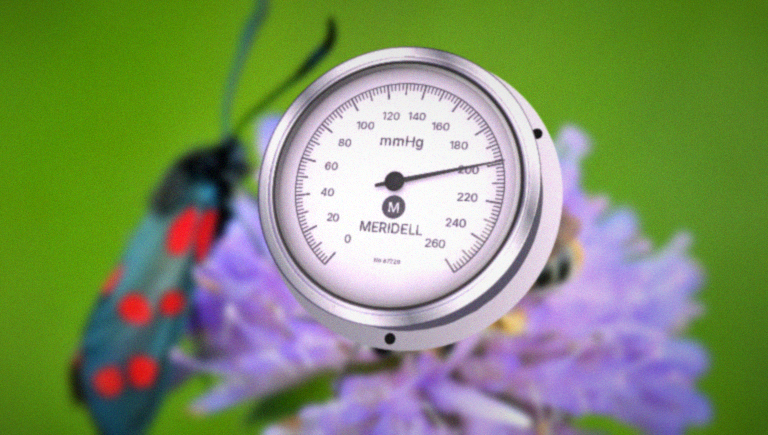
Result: 200,mmHg
